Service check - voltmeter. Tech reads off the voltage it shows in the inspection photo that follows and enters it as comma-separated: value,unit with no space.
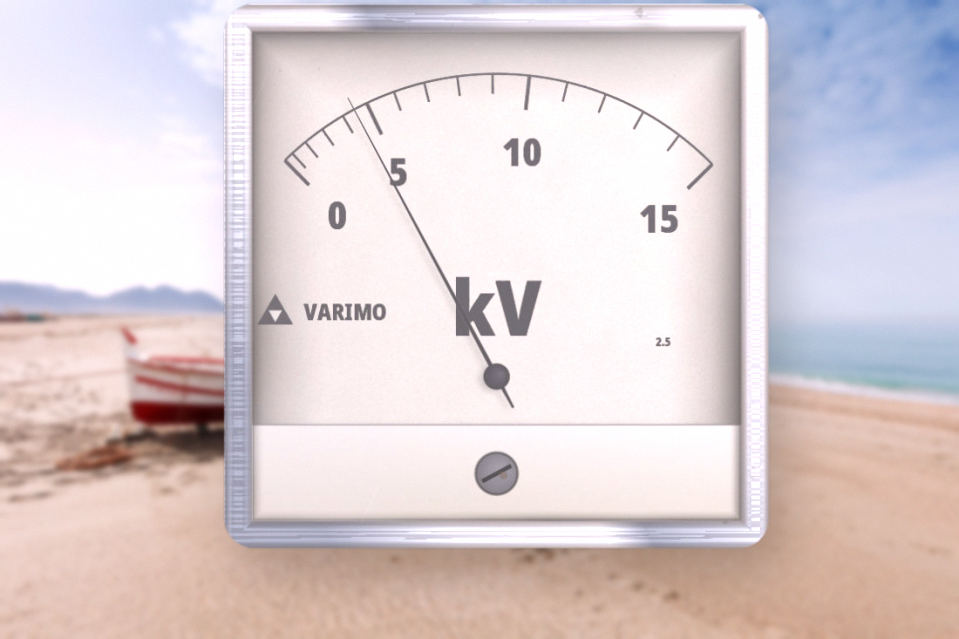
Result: 4.5,kV
